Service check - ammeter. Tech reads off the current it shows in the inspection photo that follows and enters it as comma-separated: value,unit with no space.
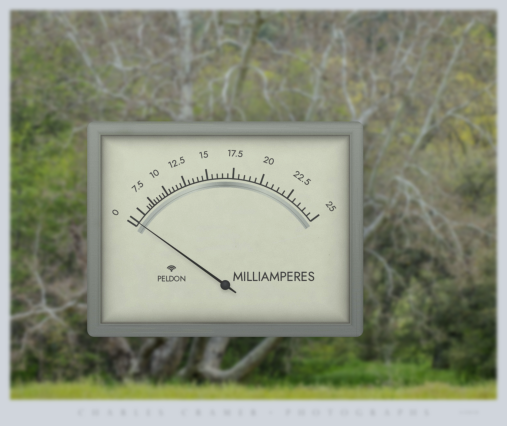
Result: 2.5,mA
